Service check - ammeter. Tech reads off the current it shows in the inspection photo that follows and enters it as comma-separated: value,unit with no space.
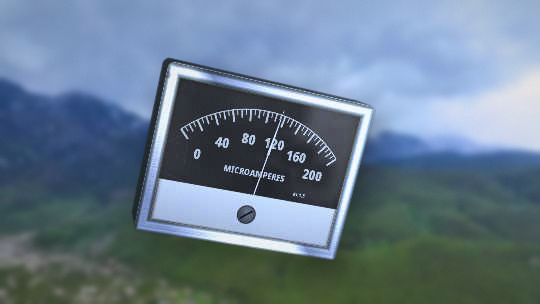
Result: 115,µA
